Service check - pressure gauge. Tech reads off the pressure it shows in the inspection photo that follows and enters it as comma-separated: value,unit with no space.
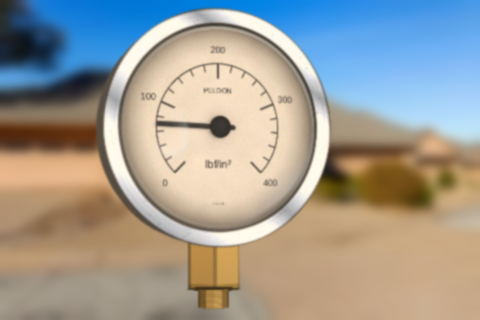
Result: 70,psi
